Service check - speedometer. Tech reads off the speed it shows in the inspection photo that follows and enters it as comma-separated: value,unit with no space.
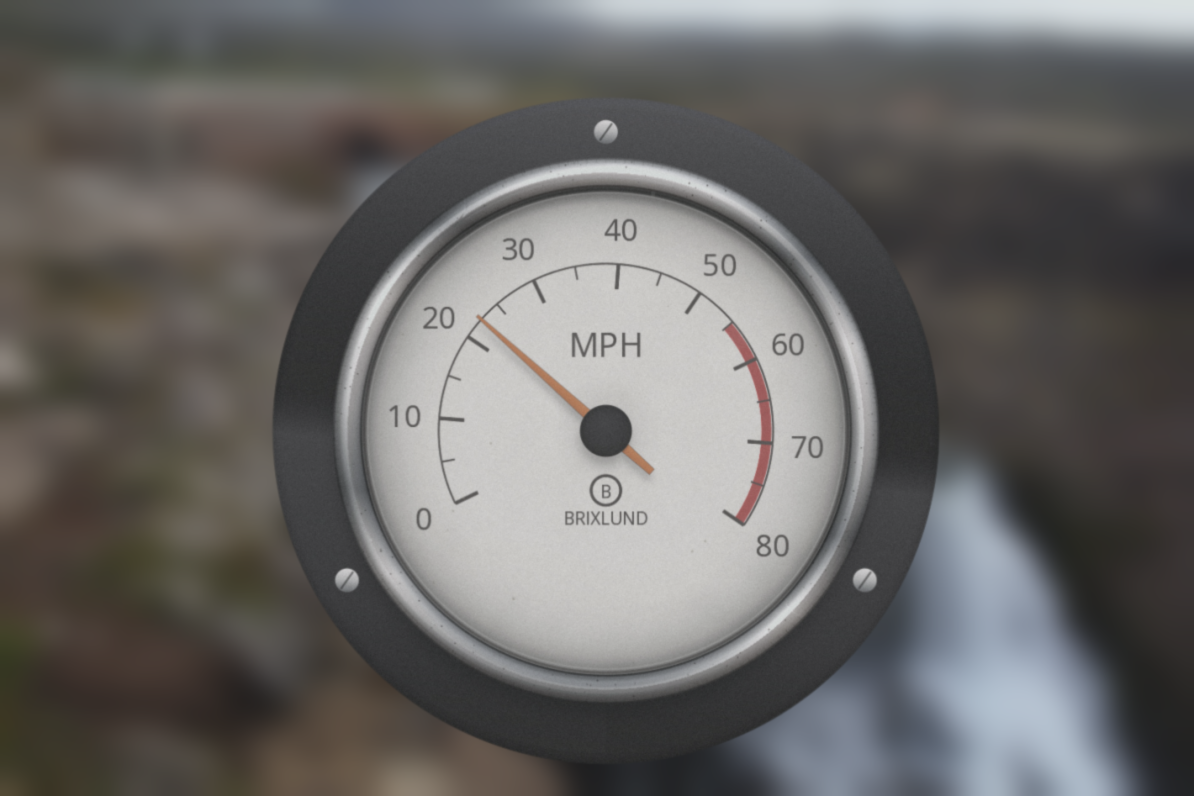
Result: 22.5,mph
